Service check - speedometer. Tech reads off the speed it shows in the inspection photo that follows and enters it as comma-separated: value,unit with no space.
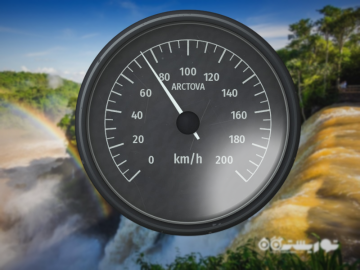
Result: 75,km/h
